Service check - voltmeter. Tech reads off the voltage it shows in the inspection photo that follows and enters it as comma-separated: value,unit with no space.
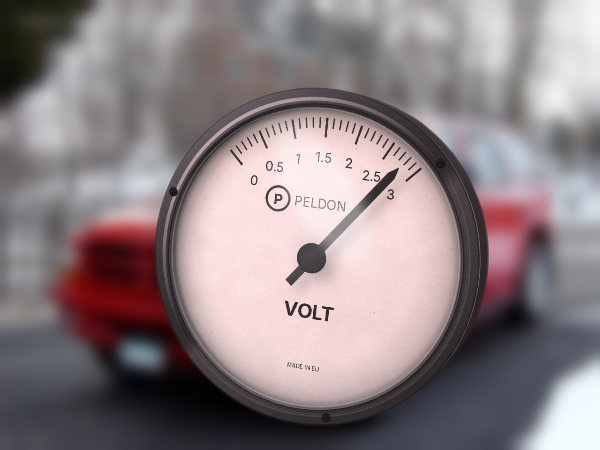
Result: 2.8,V
